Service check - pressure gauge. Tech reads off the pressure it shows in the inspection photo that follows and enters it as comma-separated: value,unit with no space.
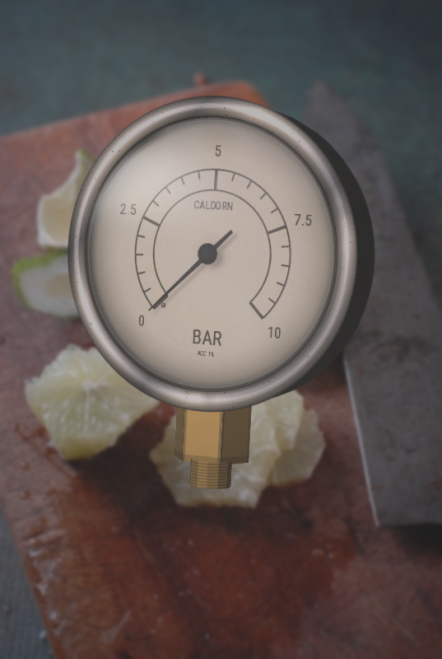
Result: 0,bar
